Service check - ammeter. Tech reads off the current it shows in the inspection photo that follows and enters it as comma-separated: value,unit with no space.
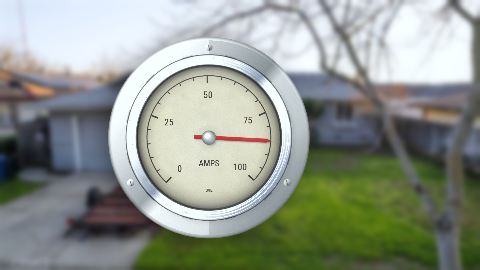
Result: 85,A
